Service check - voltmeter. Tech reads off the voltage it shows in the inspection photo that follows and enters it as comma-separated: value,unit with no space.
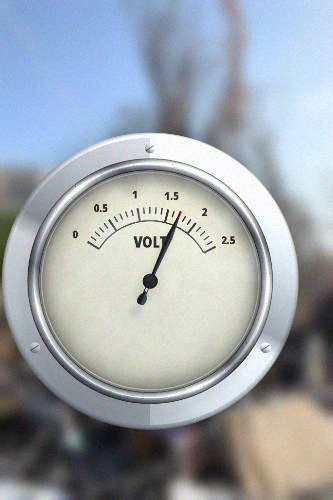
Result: 1.7,V
